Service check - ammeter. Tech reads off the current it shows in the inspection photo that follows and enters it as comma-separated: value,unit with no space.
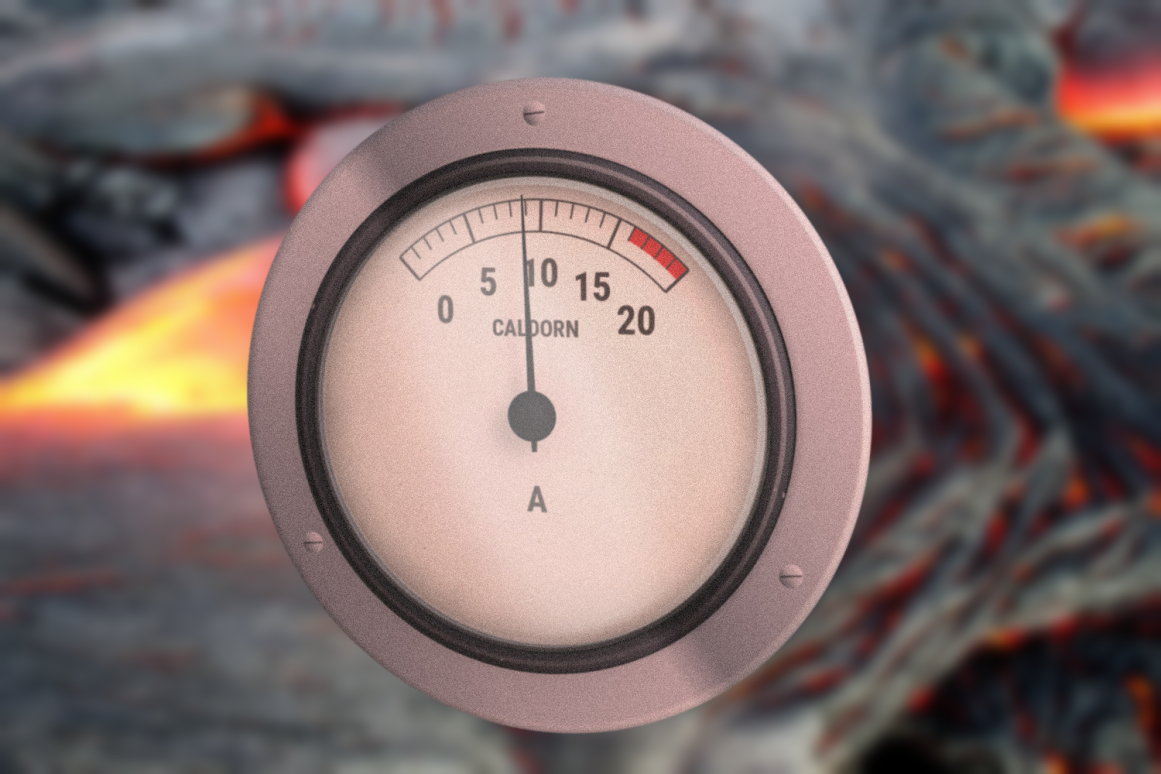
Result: 9,A
